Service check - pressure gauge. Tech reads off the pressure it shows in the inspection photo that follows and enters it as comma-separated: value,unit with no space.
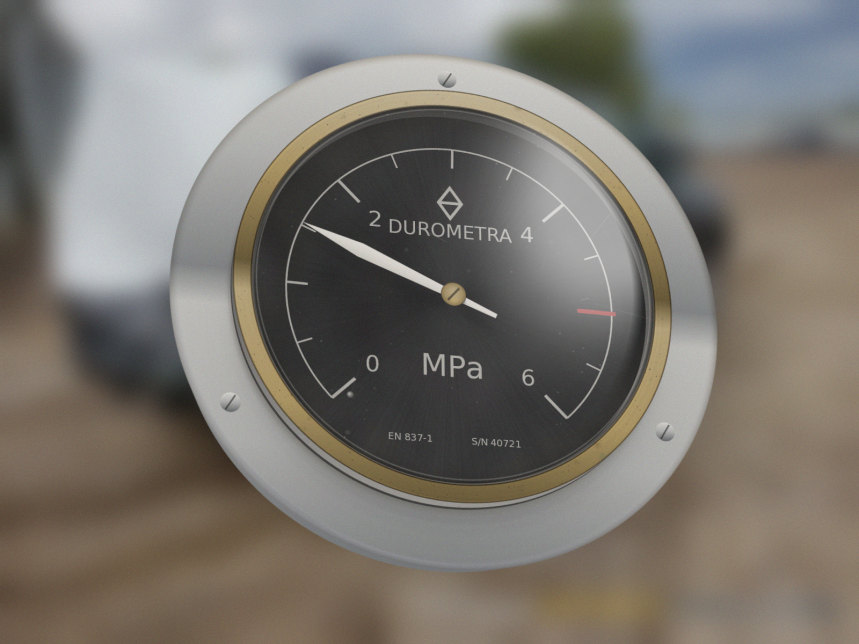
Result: 1.5,MPa
